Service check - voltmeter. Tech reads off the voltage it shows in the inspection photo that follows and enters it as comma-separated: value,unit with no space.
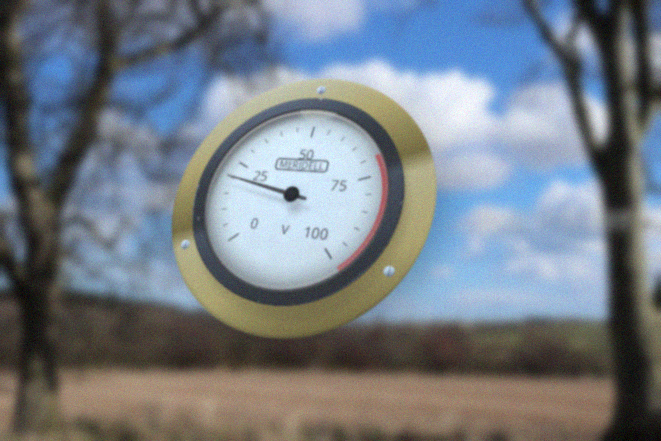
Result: 20,V
